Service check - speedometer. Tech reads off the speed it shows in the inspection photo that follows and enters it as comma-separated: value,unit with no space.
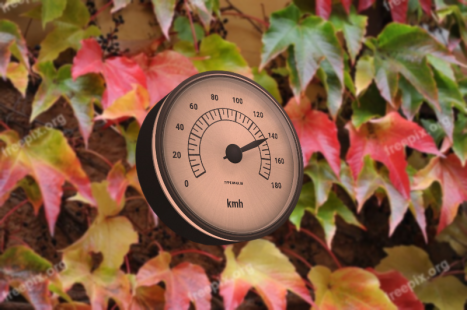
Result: 140,km/h
